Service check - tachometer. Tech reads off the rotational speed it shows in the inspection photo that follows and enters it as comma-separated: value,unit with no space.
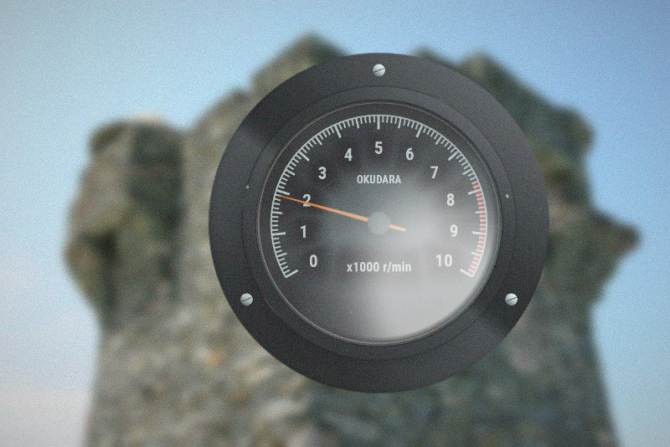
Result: 1900,rpm
